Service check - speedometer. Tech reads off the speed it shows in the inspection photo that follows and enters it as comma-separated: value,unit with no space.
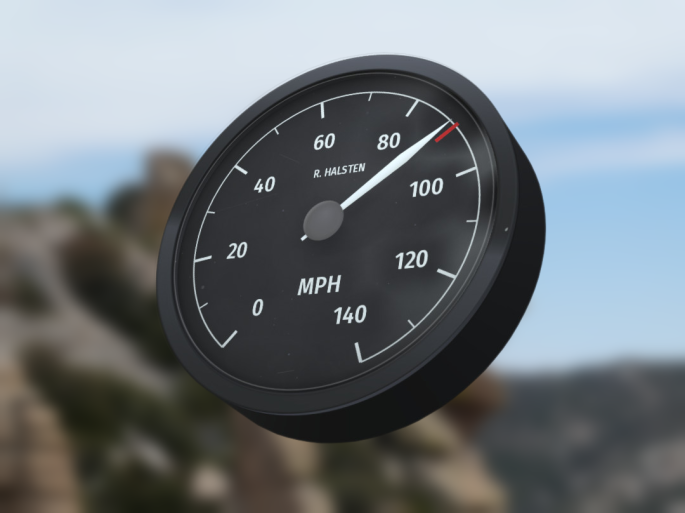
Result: 90,mph
